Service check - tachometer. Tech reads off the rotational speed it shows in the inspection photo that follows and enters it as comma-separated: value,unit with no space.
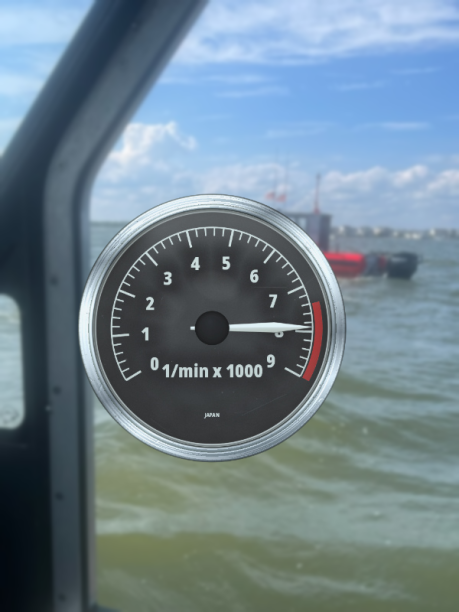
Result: 7900,rpm
